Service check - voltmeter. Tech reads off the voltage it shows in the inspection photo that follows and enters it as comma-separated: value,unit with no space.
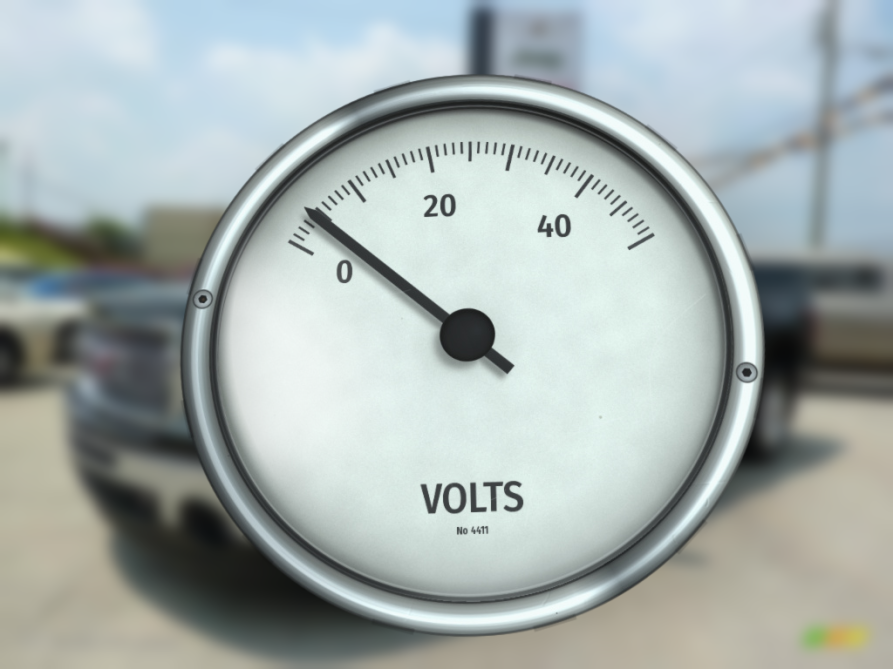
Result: 4,V
